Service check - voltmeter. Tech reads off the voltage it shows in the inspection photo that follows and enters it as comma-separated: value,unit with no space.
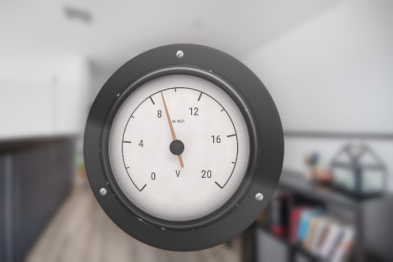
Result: 9,V
